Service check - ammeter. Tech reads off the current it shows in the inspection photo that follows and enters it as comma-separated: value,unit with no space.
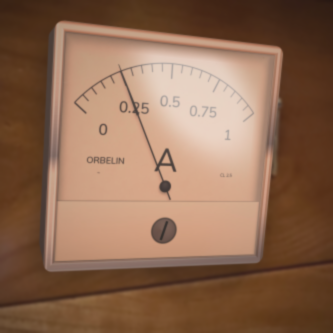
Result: 0.25,A
